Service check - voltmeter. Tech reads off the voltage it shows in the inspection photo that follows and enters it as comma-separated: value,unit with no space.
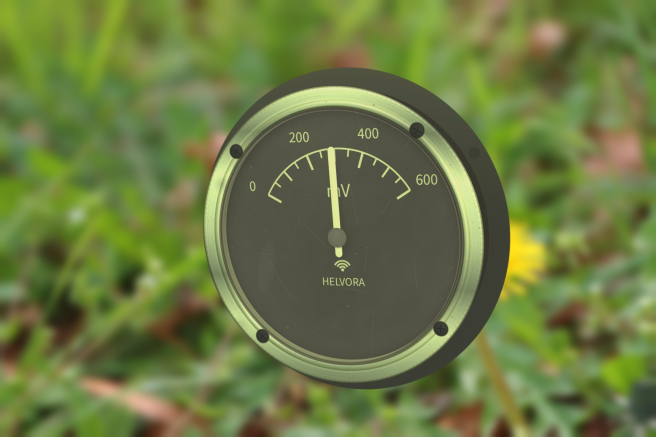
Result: 300,mV
